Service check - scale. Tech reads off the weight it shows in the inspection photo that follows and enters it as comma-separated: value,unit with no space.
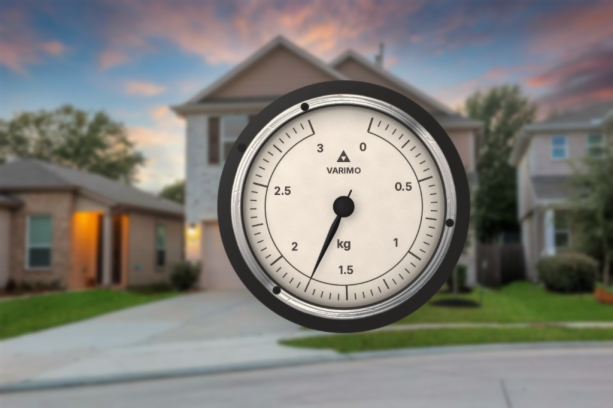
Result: 1.75,kg
